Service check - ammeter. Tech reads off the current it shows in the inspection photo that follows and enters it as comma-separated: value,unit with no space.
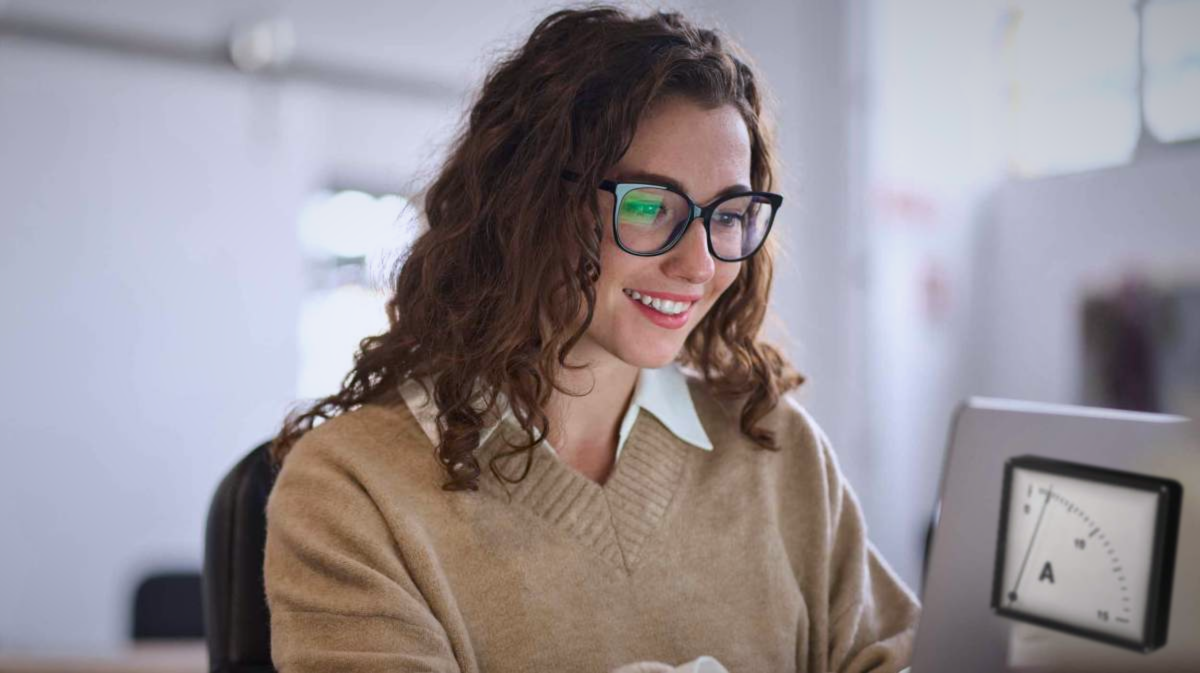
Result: 5,A
